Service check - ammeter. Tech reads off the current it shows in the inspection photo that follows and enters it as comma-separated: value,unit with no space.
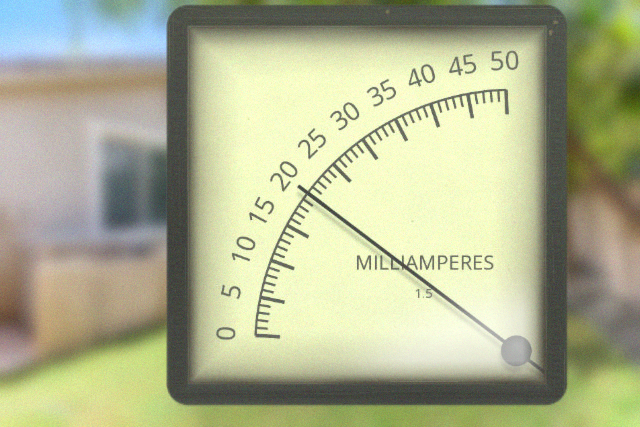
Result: 20,mA
